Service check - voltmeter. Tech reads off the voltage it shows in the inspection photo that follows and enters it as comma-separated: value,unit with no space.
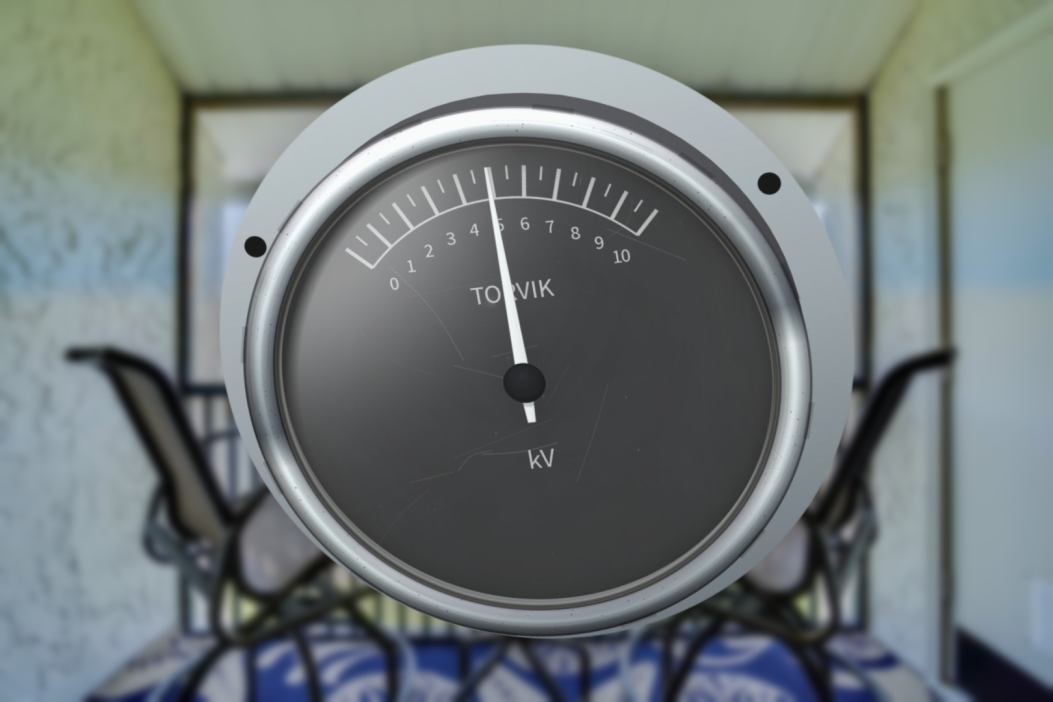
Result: 5,kV
